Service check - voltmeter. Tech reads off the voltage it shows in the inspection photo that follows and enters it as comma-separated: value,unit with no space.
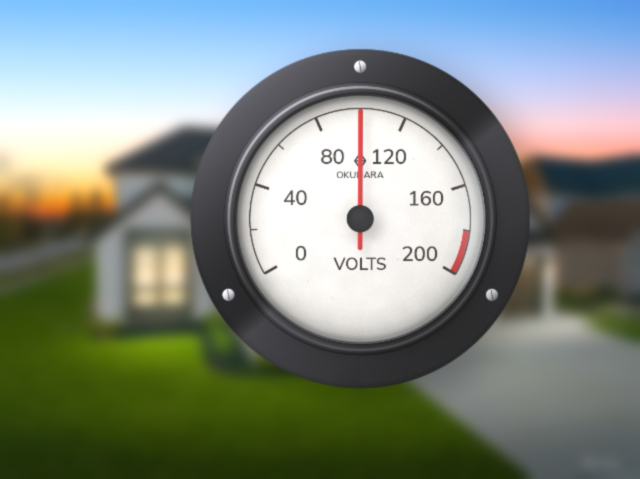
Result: 100,V
